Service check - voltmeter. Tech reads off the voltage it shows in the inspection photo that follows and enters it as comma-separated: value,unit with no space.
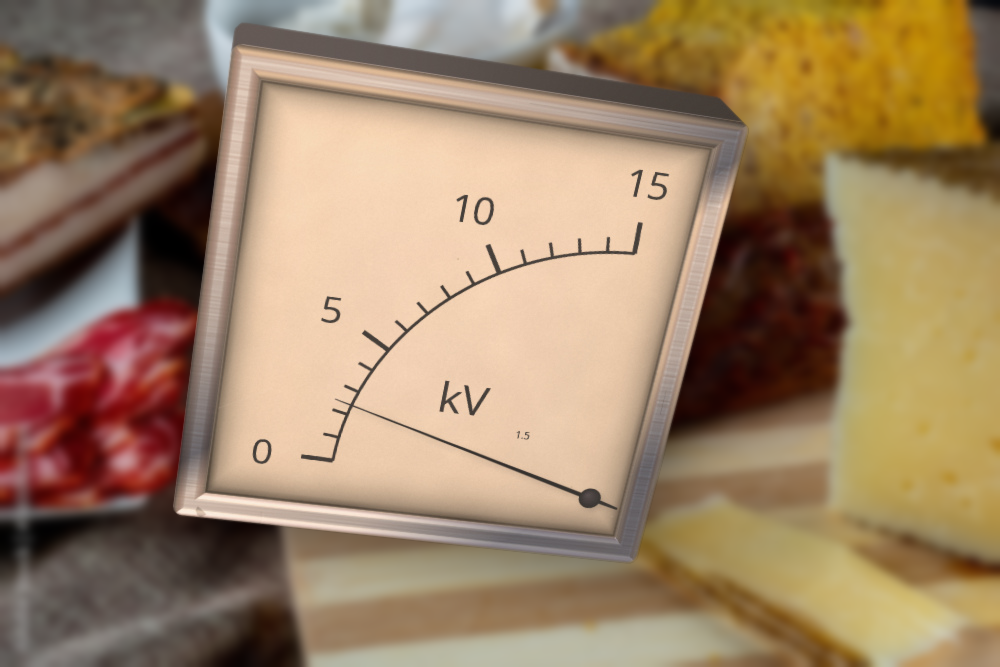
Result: 2.5,kV
